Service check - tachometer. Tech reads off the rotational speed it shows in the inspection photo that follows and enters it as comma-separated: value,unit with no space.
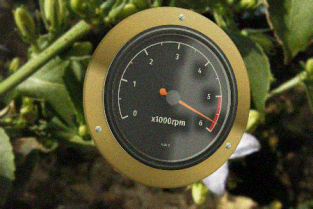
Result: 5750,rpm
